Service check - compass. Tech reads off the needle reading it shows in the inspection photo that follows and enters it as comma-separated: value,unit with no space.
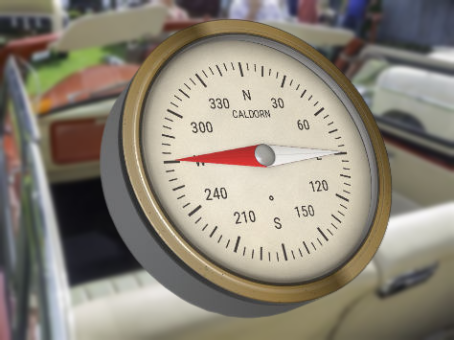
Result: 270,°
